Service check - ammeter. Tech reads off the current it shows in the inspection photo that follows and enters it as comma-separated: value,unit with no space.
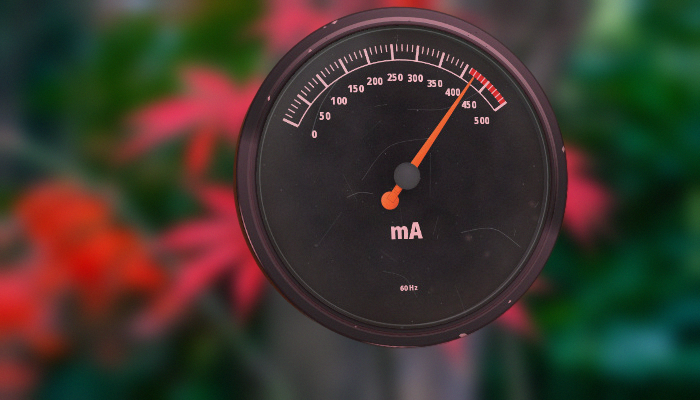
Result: 420,mA
